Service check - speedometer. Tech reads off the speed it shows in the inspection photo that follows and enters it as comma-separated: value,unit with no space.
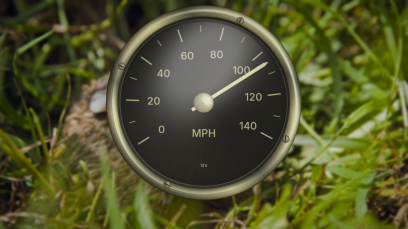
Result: 105,mph
